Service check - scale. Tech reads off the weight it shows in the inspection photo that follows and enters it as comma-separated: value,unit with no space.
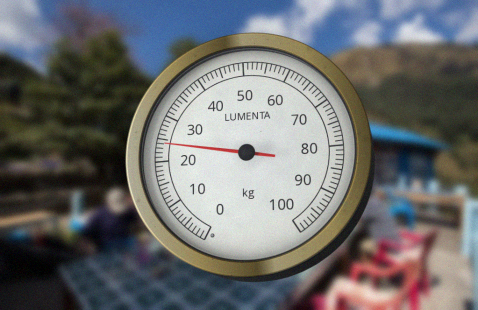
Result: 24,kg
